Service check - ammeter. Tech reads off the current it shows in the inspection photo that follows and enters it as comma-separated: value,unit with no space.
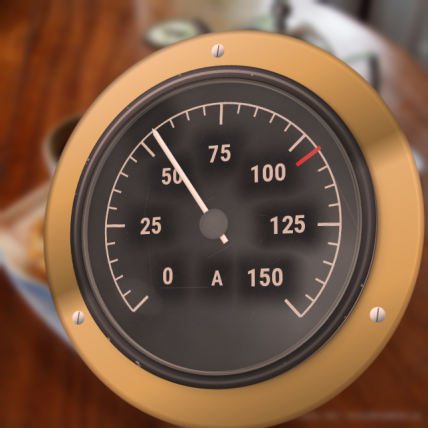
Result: 55,A
